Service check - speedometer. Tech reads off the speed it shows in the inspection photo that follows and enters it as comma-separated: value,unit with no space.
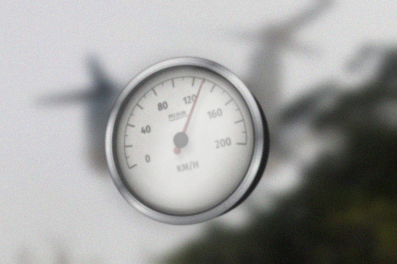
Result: 130,km/h
